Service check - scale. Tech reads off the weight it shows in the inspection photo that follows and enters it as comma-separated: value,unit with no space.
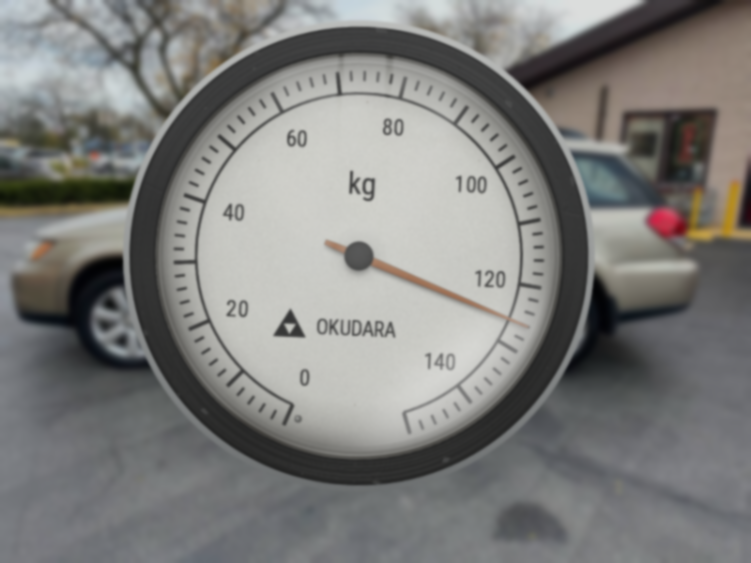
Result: 126,kg
